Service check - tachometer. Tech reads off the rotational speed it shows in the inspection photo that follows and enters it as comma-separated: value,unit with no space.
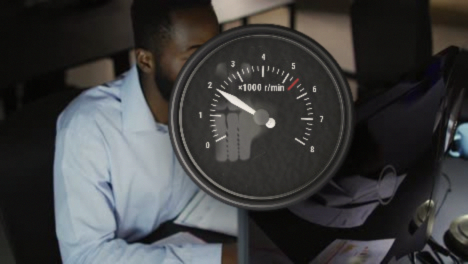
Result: 2000,rpm
